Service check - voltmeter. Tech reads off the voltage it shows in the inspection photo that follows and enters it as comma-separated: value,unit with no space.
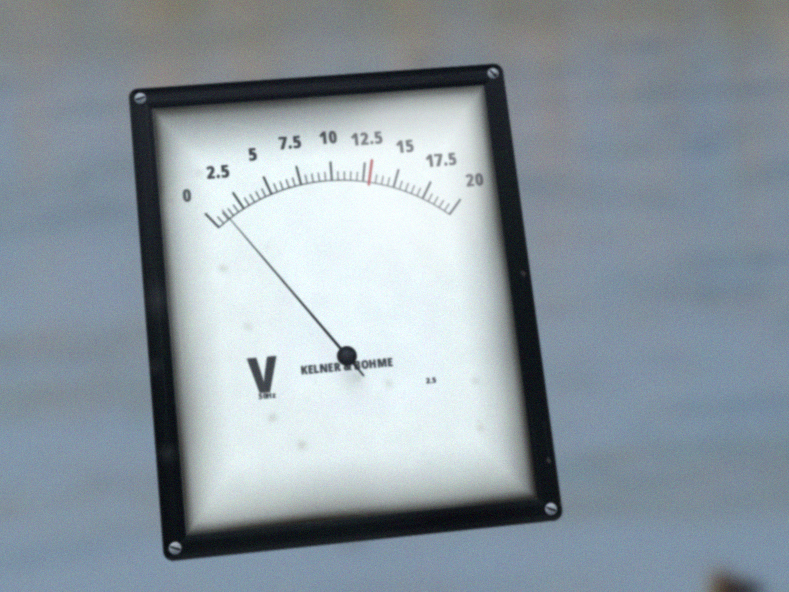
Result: 1,V
